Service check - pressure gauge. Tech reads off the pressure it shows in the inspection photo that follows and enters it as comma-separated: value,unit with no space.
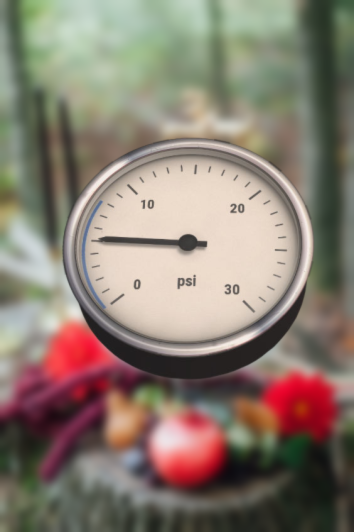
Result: 5,psi
